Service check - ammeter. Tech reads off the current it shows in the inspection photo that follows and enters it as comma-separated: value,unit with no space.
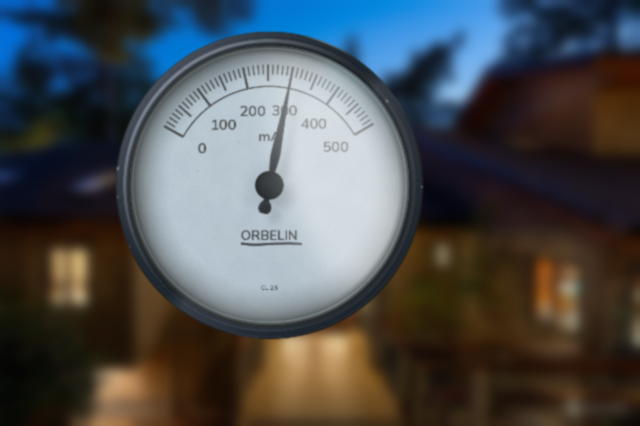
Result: 300,mA
